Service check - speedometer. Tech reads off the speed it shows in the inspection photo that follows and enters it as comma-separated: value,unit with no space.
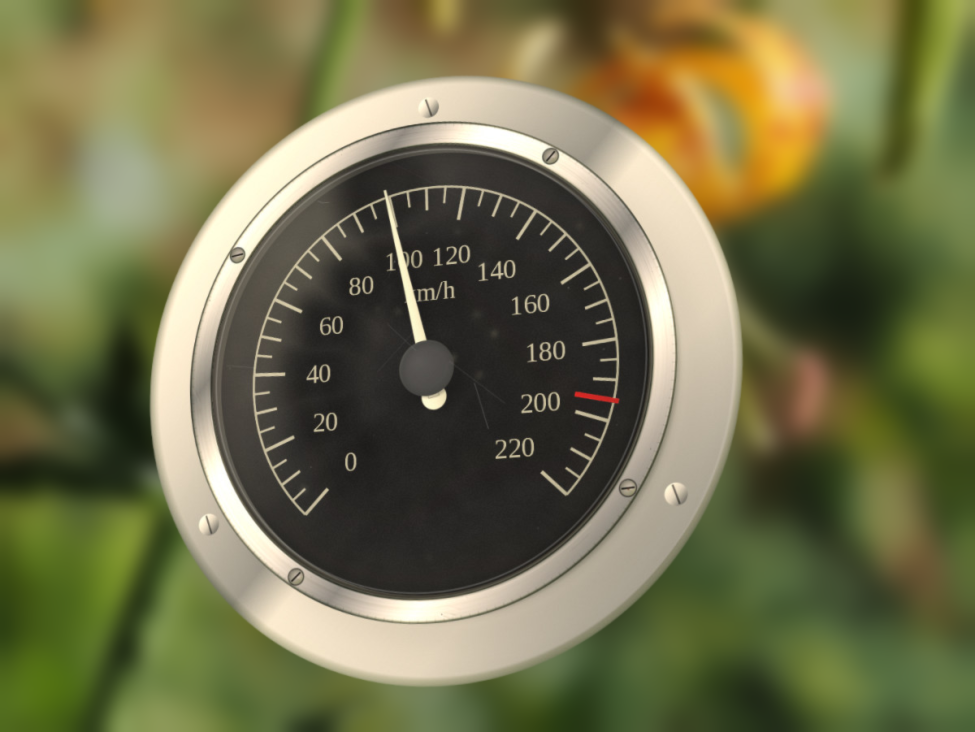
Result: 100,km/h
